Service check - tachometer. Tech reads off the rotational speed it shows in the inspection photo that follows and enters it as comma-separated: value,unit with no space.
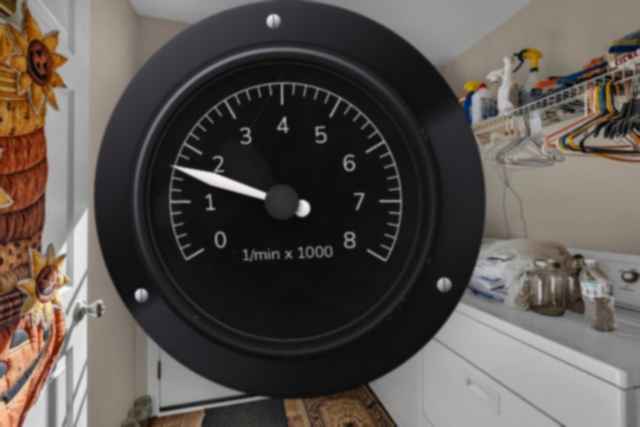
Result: 1600,rpm
